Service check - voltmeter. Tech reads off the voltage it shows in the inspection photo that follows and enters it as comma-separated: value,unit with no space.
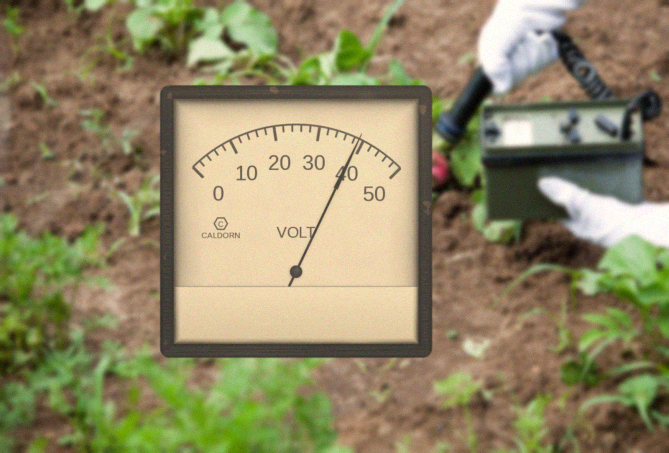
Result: 39,V
